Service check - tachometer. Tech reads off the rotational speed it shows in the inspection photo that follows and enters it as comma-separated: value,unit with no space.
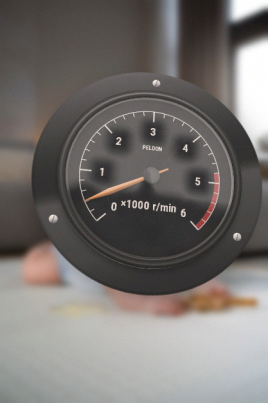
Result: 400,rpm
